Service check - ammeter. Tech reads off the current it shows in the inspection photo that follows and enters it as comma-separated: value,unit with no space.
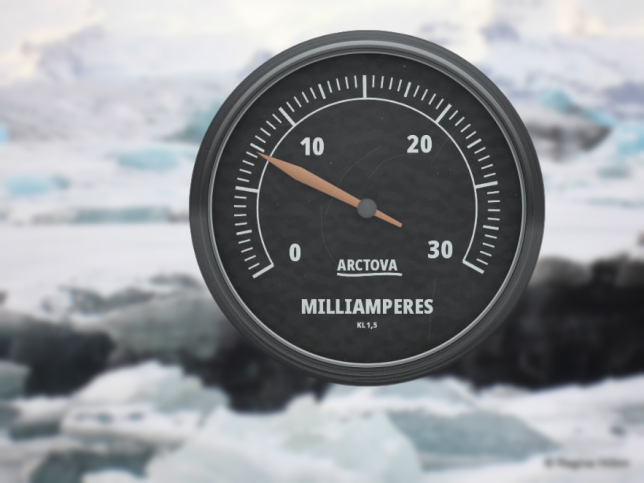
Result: 7.25,mA
